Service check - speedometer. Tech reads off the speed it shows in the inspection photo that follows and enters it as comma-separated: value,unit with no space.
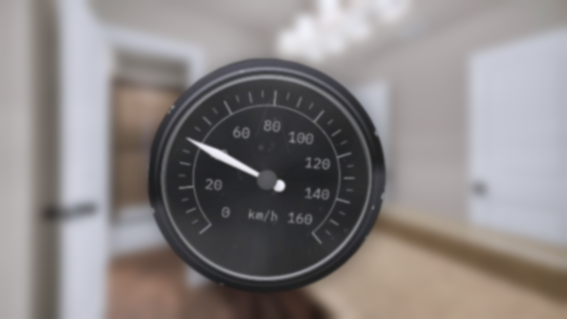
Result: 40,km/h
